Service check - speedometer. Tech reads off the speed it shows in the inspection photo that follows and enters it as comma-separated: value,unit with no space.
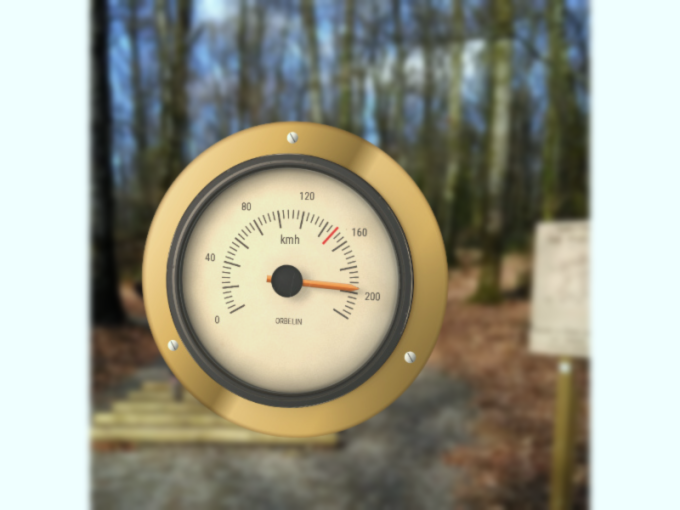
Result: 196,km/h
